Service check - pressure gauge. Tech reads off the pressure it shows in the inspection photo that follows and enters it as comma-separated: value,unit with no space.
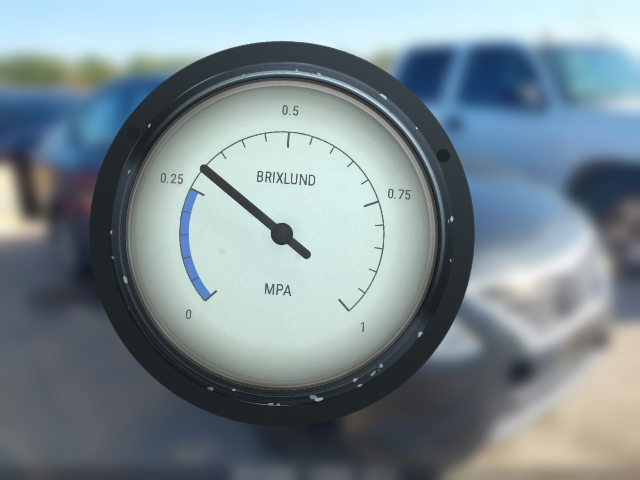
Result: 0.3,MPa
